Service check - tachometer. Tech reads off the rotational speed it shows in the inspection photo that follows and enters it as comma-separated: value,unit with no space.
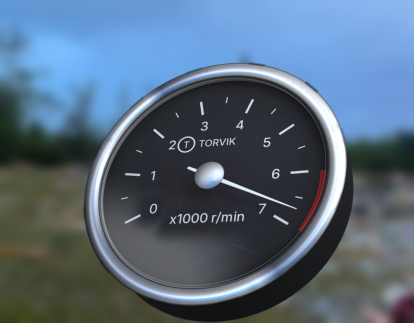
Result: 6750,rpm
